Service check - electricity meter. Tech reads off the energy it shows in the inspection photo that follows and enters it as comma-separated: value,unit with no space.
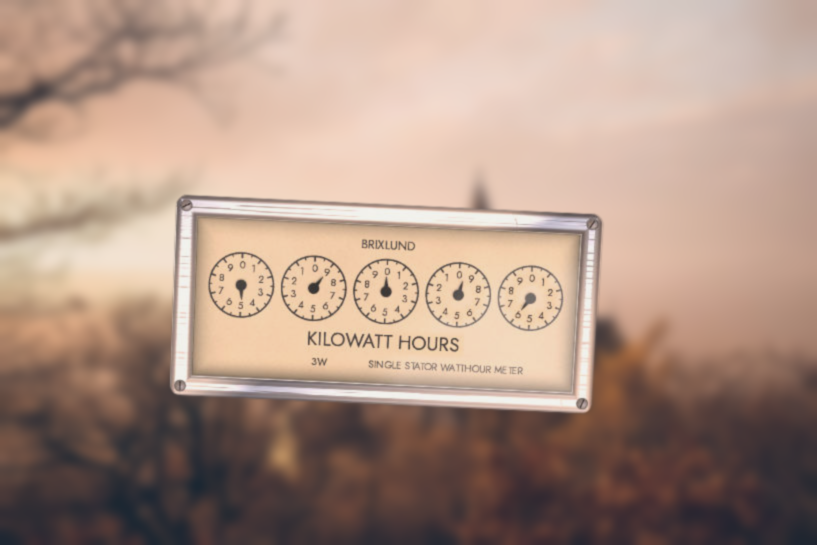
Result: 48996,kWh
